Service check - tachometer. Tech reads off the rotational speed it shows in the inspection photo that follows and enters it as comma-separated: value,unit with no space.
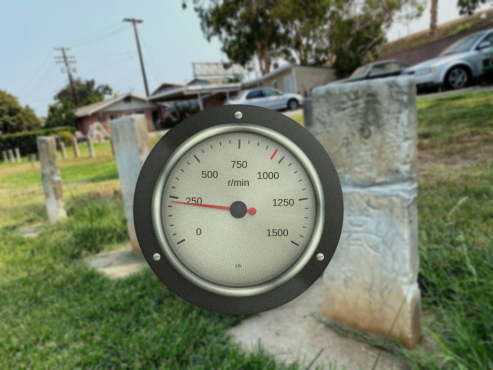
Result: 225,rpm
